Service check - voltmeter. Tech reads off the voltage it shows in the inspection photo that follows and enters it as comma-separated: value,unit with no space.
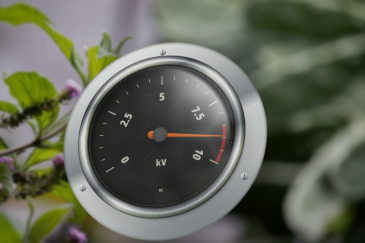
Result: 9,kV
